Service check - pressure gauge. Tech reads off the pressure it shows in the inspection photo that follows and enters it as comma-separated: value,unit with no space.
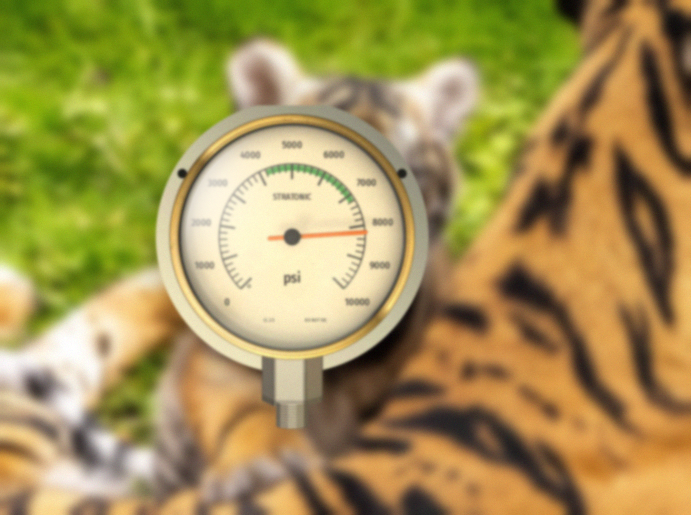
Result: 8200,psi
